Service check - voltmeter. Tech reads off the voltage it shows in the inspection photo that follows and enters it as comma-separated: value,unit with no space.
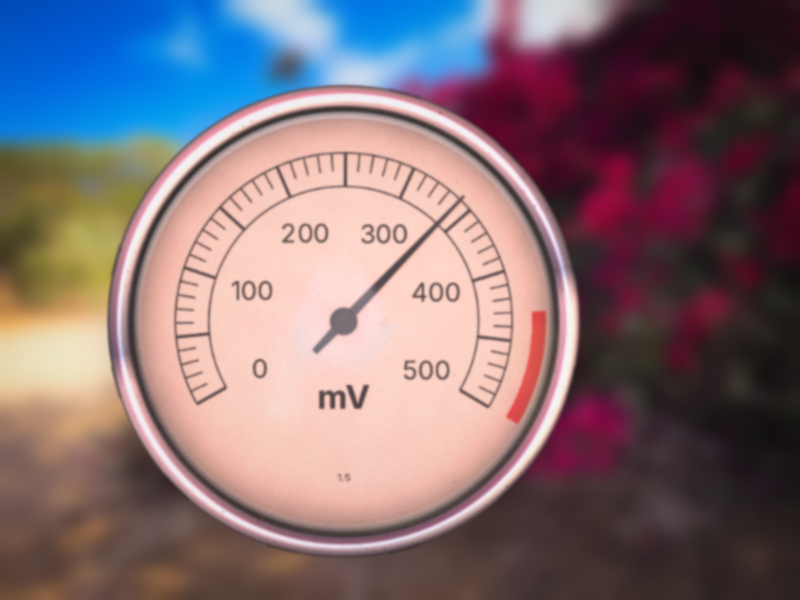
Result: 340,mV
